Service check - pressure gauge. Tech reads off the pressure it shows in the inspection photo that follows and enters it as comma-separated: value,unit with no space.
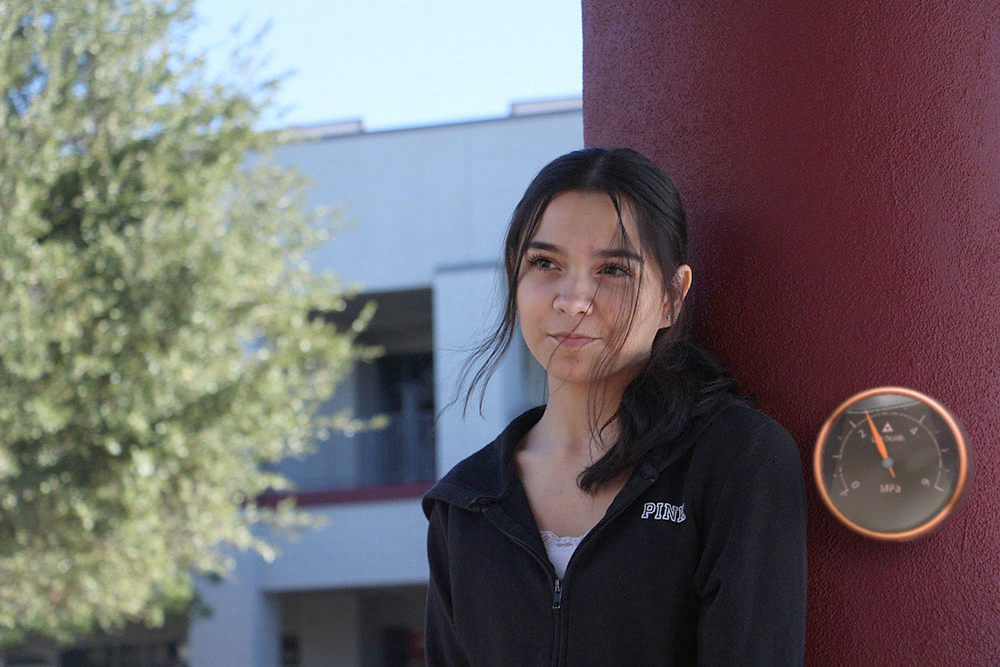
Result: 2.5,MPa
